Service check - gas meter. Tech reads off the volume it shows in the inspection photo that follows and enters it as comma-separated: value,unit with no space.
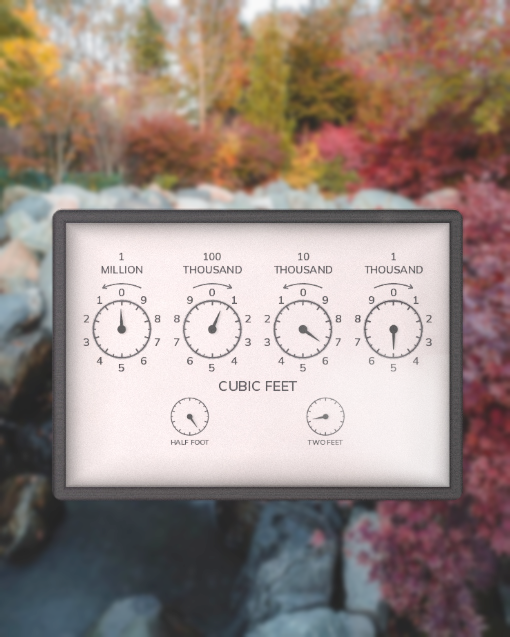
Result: 6500,ft³
